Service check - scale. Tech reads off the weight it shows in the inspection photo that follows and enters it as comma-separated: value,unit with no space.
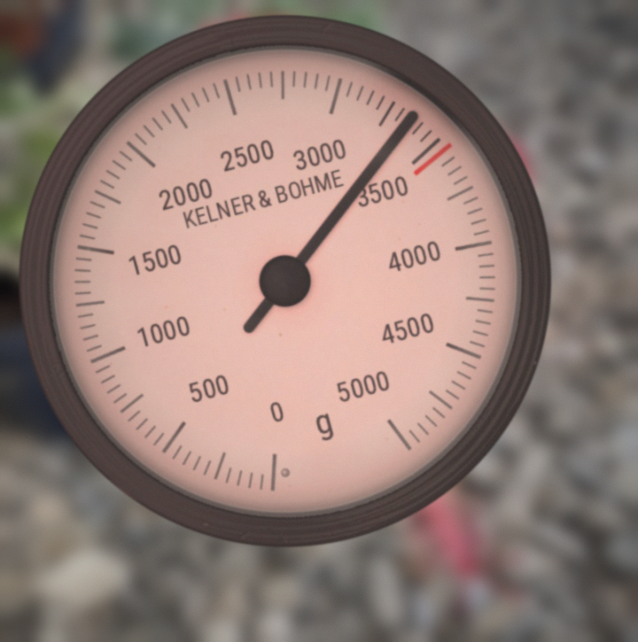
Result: 3350,g
